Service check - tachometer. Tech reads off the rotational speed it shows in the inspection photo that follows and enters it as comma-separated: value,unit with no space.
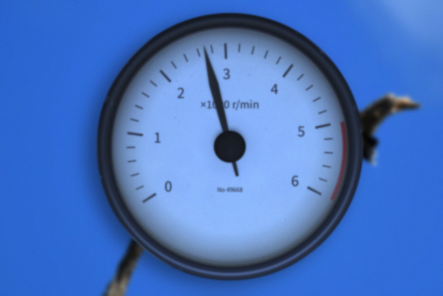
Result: 2700,rpm
